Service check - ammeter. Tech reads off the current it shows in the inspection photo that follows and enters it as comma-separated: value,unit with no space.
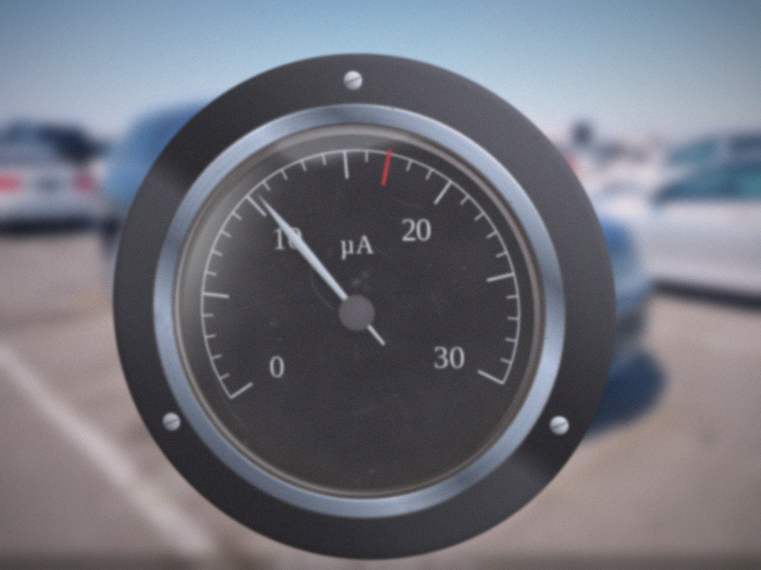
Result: 10.5,µA
